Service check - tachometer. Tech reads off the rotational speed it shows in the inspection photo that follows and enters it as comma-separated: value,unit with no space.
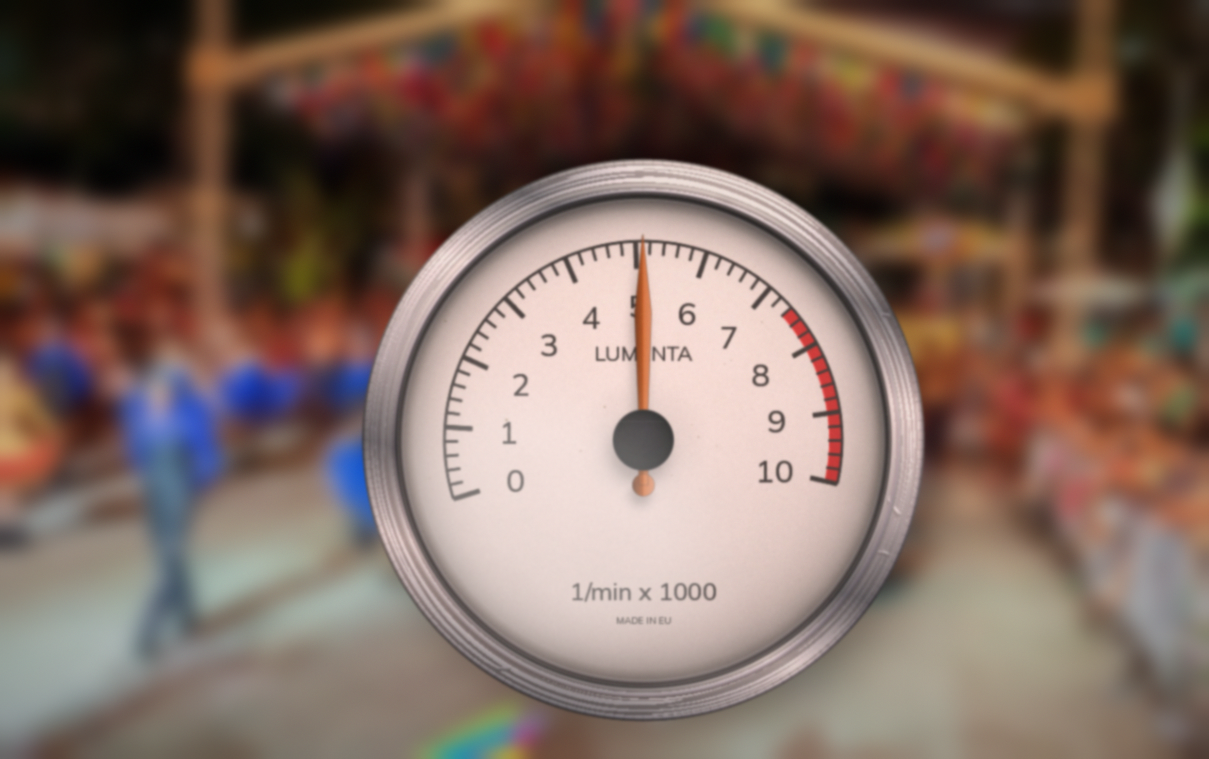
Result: 5100,rpm
